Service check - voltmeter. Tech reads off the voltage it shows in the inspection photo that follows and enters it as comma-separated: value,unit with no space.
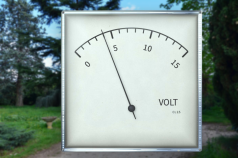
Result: 4,V
